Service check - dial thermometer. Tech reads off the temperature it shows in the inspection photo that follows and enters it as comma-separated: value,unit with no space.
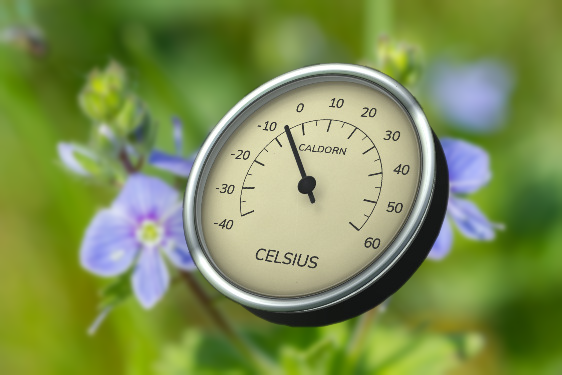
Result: -5,°C
